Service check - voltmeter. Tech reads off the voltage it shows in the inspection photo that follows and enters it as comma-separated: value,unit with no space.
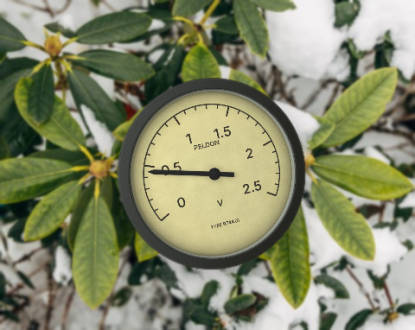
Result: 0.45,V
